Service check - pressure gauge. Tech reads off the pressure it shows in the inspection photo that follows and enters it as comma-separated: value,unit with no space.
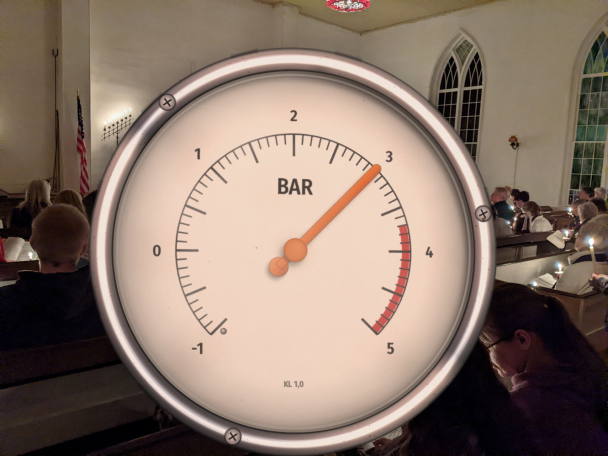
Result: 3,bar
